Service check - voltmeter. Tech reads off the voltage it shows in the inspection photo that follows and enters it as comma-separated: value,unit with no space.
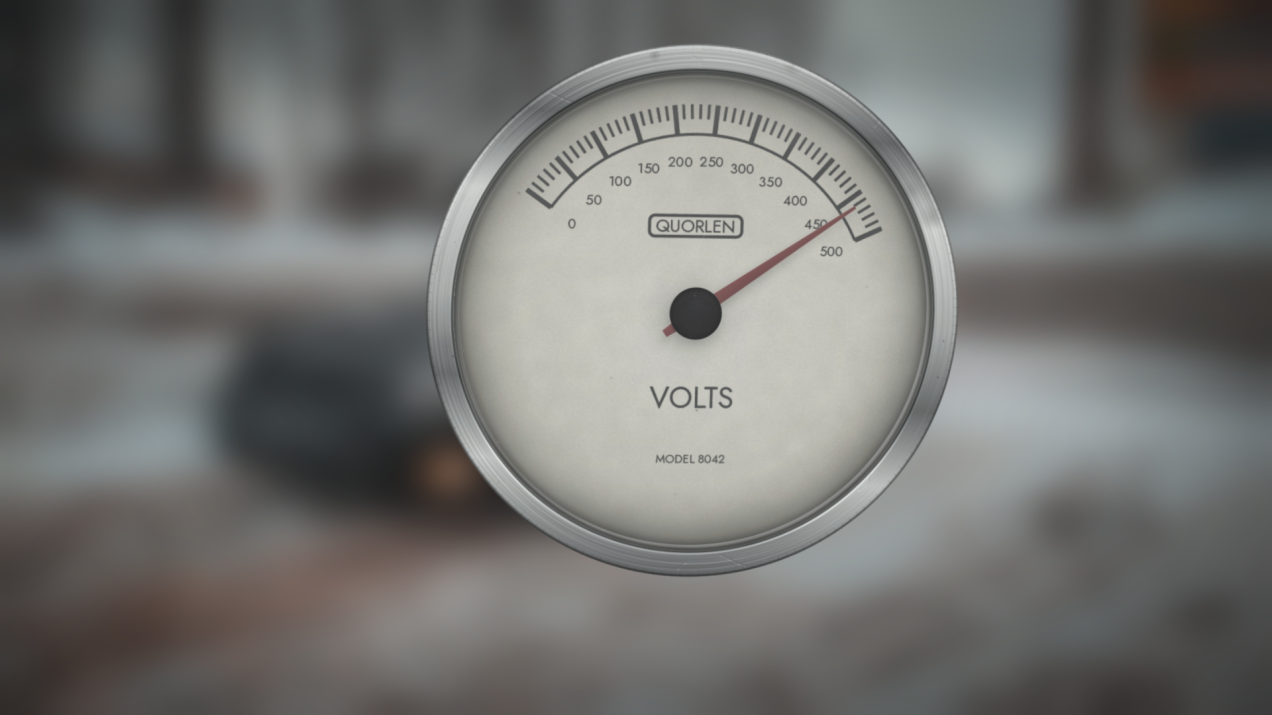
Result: 460,V
